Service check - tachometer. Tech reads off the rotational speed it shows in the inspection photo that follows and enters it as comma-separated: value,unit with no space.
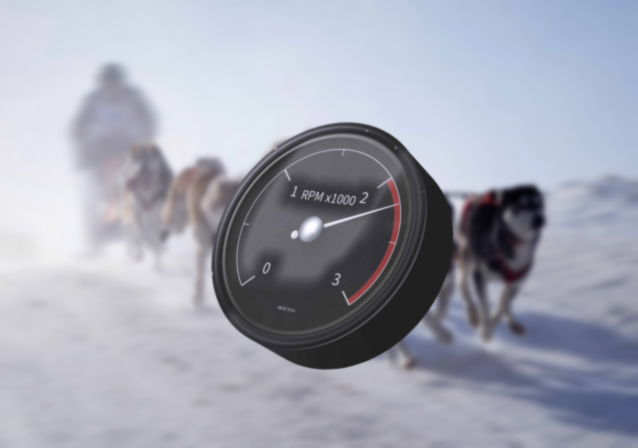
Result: 2250,rpm
